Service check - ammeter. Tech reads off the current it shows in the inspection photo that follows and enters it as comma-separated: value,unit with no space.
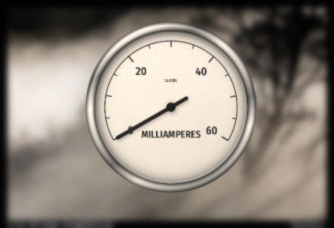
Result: 0,mA
